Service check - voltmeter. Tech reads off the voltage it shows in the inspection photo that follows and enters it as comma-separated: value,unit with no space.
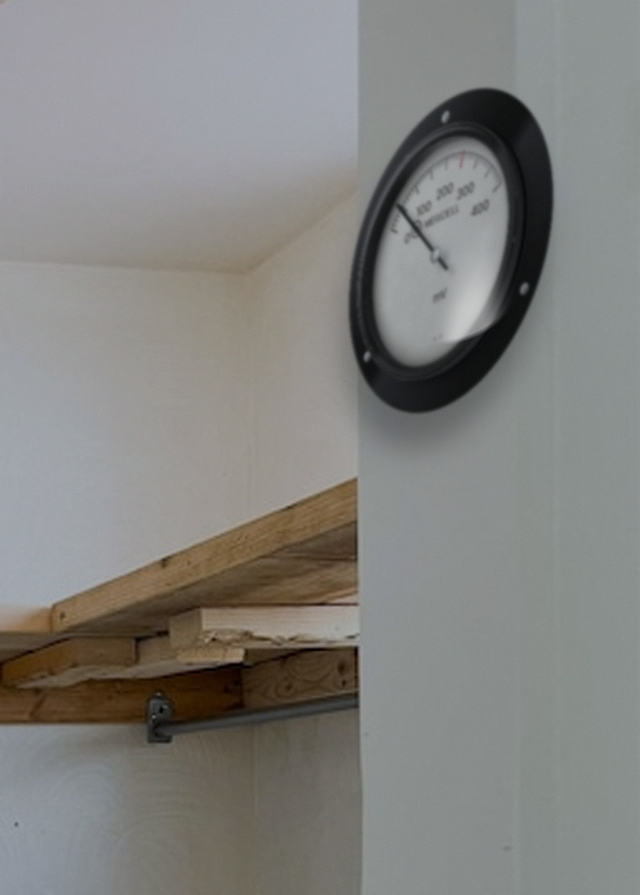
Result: 50,mV
